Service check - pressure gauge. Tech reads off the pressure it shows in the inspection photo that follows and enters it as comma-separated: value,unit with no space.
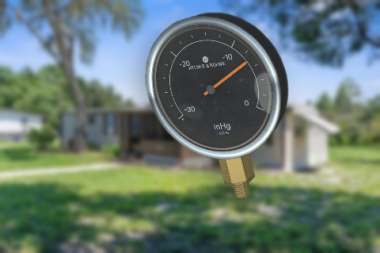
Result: -7,inHg
